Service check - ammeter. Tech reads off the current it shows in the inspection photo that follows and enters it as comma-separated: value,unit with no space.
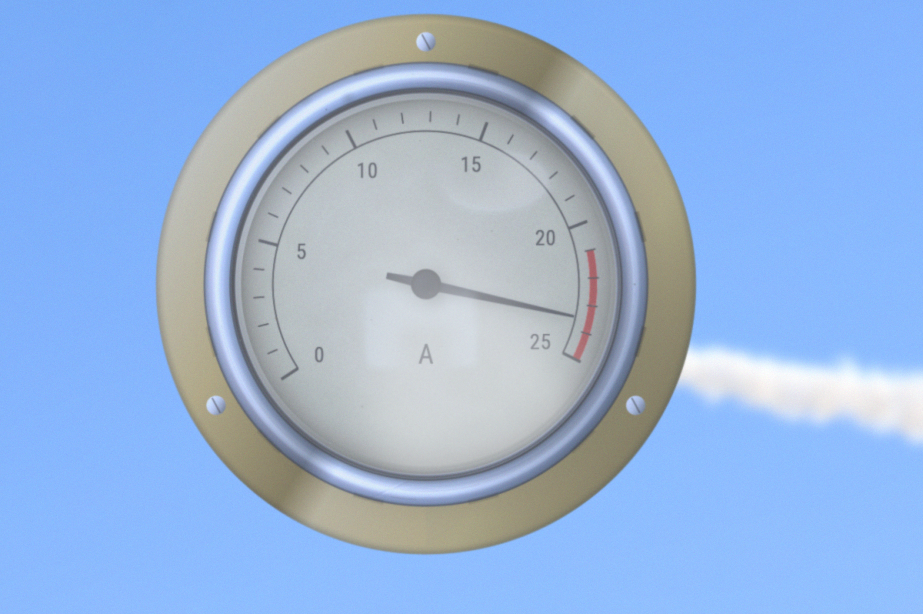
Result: 23.5,A
